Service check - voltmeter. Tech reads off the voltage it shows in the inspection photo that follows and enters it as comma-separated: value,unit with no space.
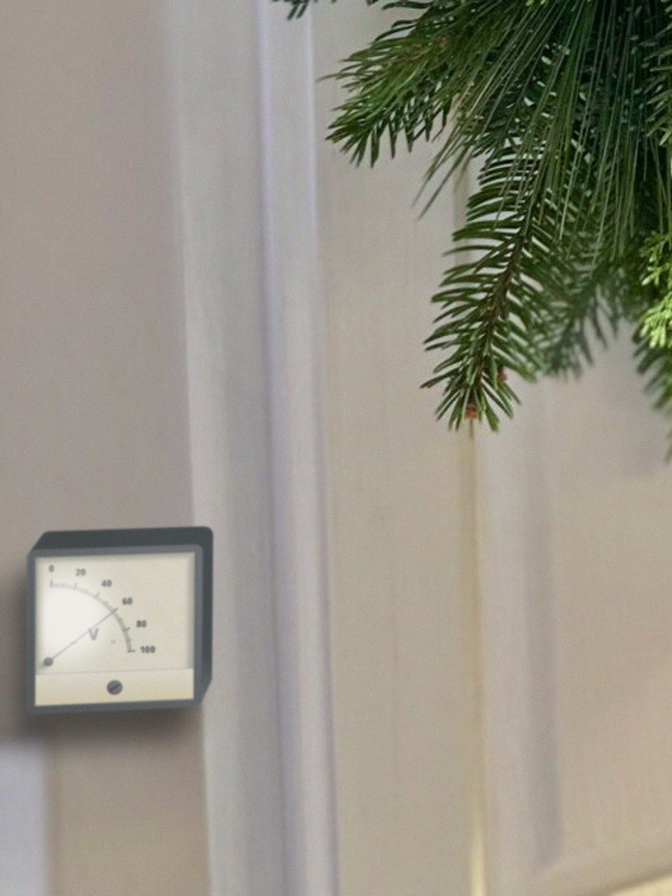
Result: 60,V
